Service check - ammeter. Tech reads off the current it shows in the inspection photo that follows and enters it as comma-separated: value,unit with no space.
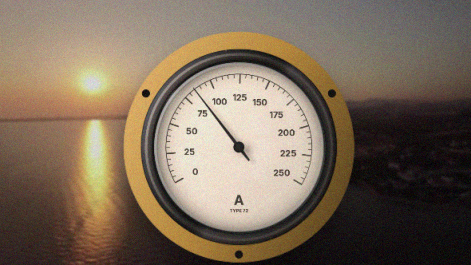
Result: 85,A
